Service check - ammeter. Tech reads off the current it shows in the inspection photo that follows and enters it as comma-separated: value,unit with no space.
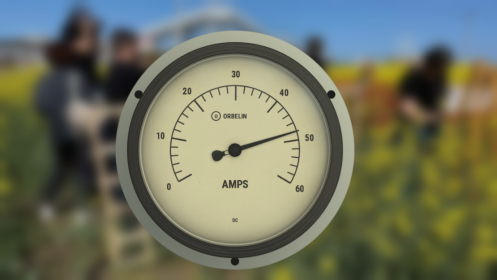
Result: 48,A
